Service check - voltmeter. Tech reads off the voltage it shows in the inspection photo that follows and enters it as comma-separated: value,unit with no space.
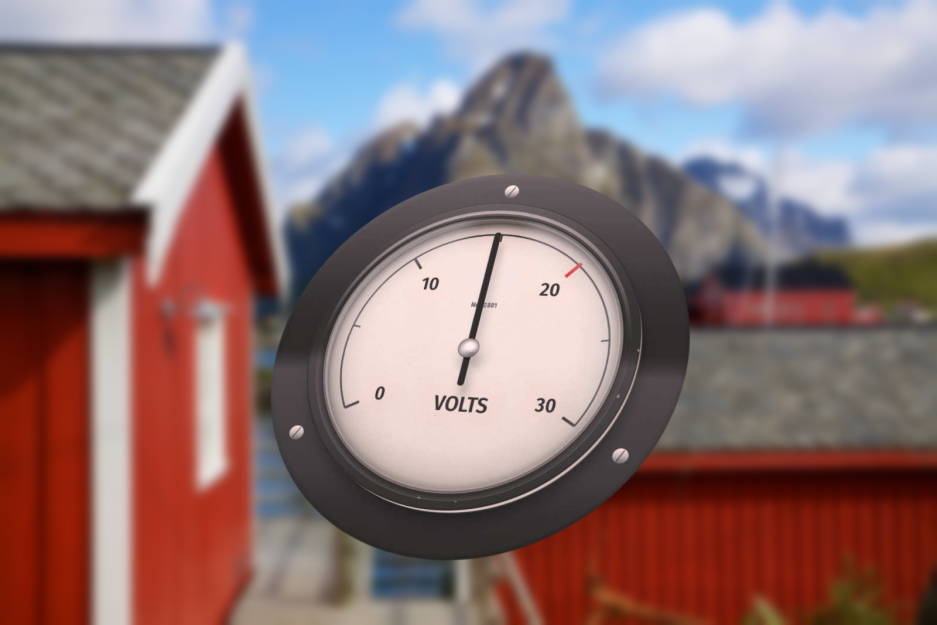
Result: 15,V
